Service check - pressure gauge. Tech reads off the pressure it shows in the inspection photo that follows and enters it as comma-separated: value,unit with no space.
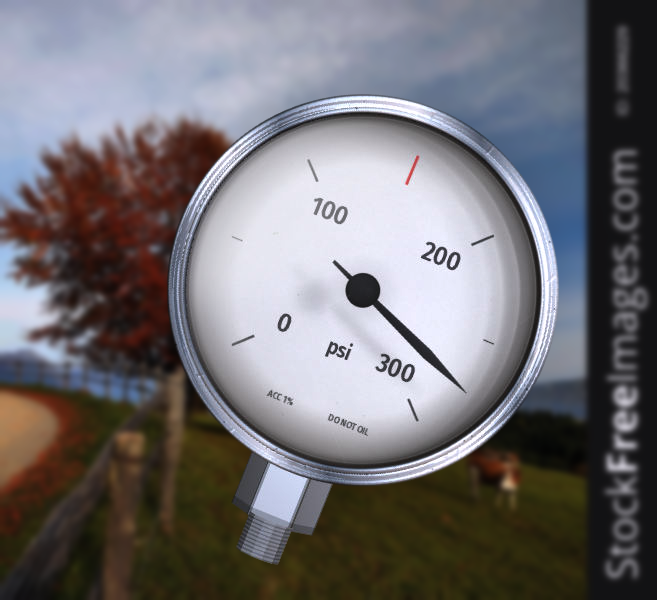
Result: 275,psi
